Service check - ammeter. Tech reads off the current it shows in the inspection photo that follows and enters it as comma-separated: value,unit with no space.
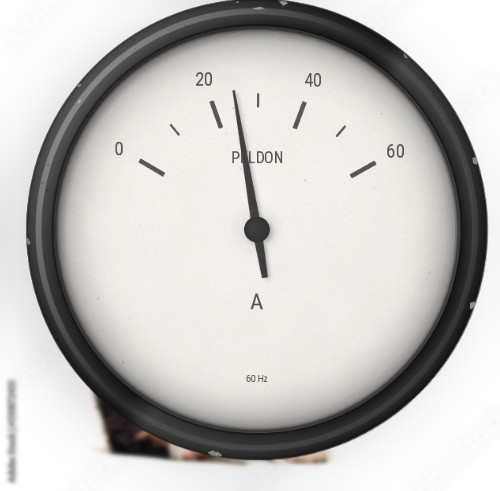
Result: 25,A
